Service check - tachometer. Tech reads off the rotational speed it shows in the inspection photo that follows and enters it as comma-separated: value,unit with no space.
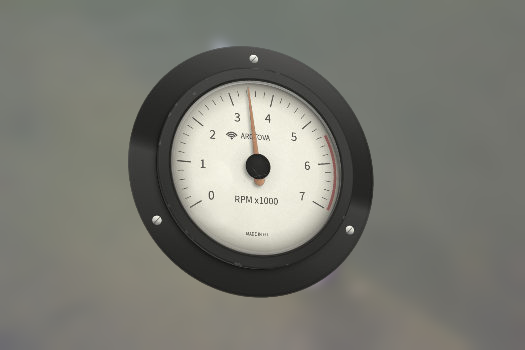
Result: 3400,rpm
